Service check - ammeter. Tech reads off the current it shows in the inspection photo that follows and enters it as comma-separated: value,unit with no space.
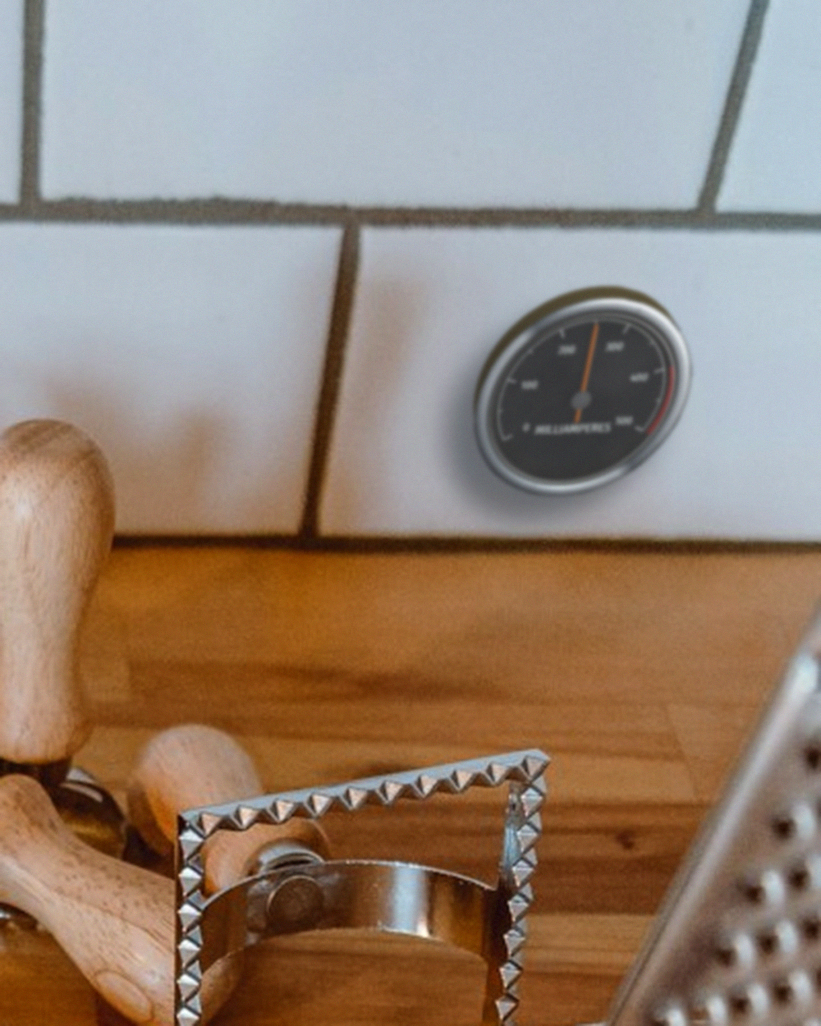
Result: 250,mA
